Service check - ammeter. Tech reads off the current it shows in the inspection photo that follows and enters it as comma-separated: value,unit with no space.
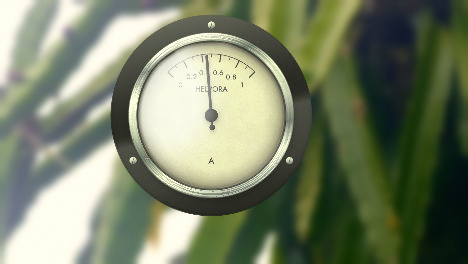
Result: 0.45,A
